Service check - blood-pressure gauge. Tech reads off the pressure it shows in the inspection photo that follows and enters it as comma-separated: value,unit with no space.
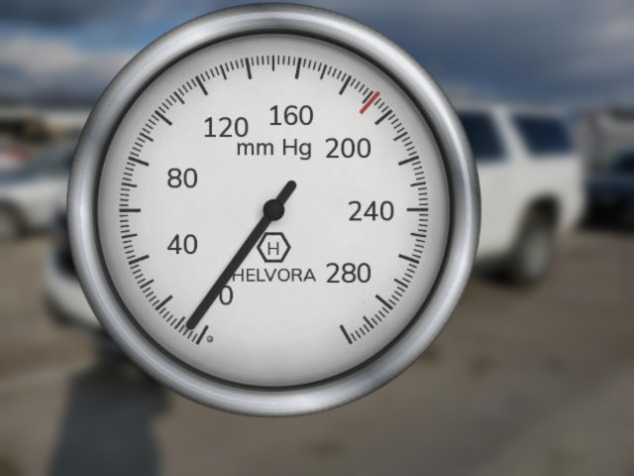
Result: 6,mmHg
